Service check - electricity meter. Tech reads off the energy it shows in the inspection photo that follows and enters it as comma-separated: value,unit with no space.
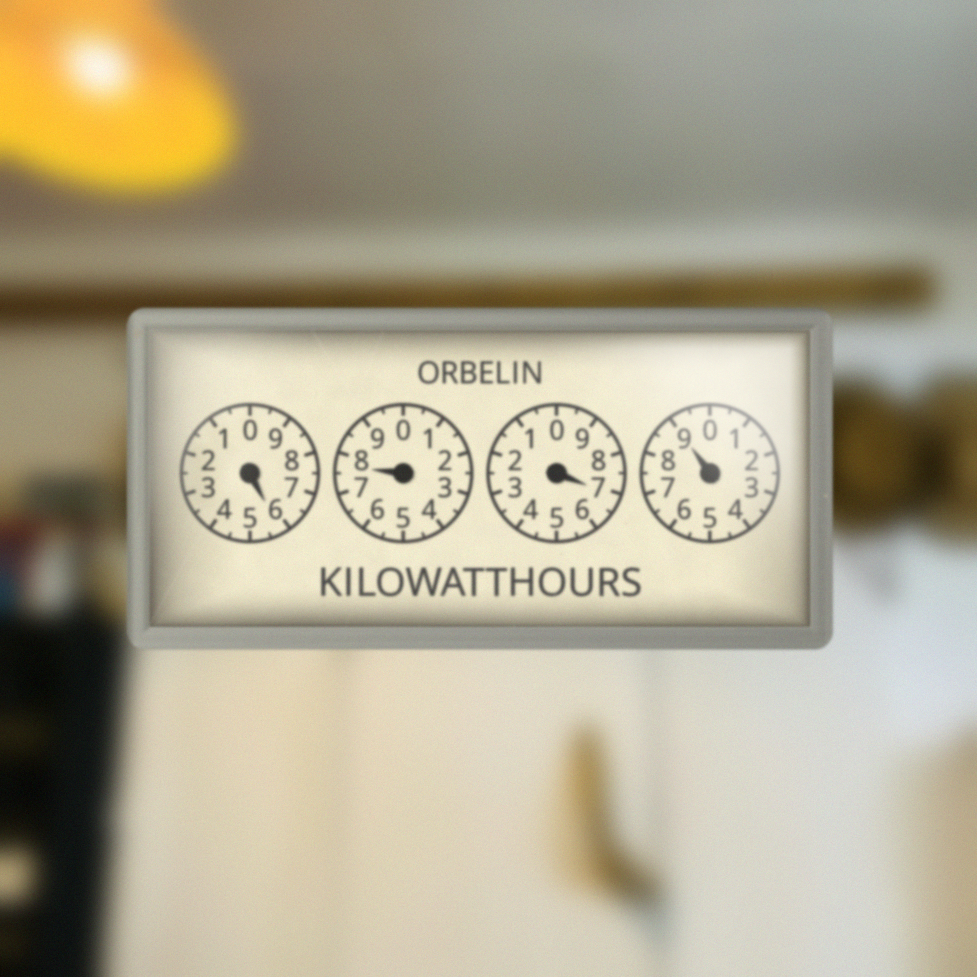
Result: 5769,kWh
